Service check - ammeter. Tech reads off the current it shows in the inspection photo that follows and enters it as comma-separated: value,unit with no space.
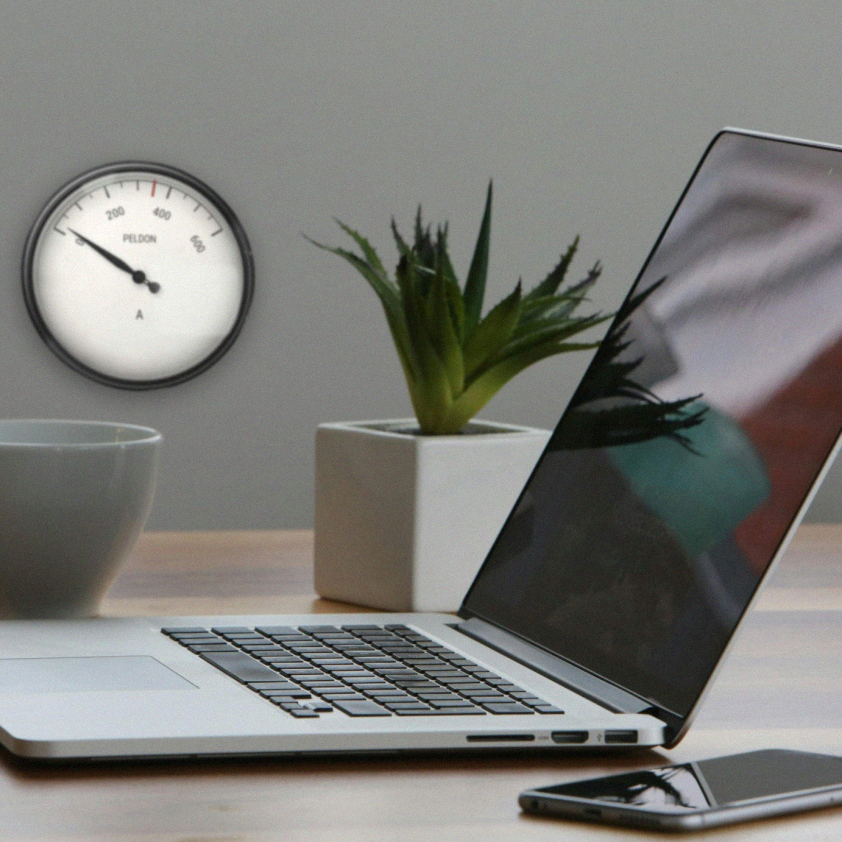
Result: 25,A
